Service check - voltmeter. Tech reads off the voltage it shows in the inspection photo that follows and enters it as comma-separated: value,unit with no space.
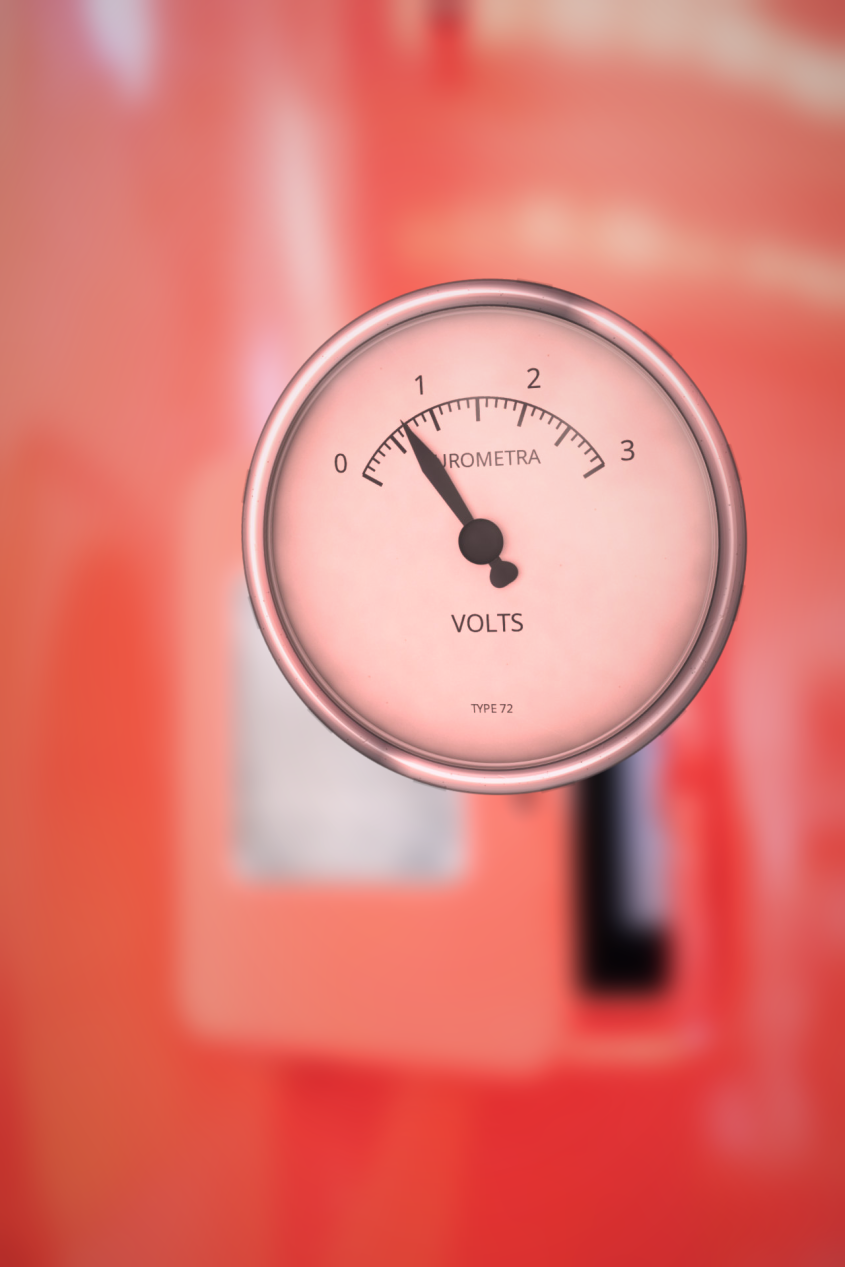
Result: 0.7,V
